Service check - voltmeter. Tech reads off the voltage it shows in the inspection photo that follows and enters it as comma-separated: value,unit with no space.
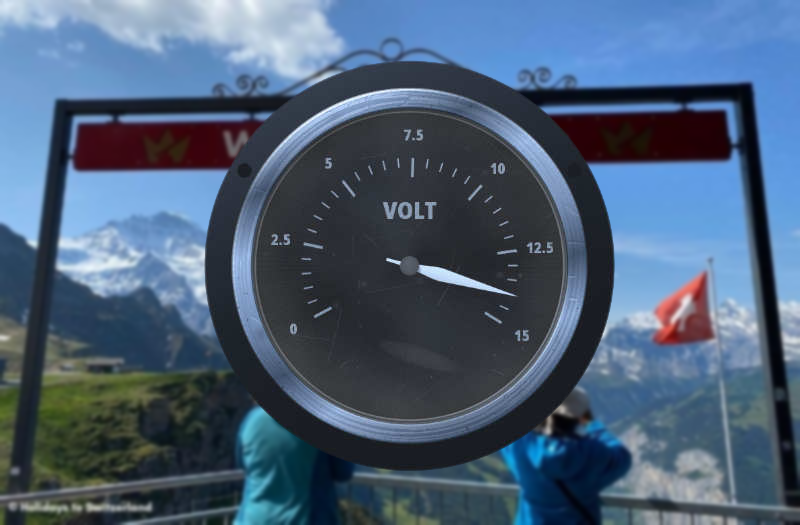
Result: 14,V
